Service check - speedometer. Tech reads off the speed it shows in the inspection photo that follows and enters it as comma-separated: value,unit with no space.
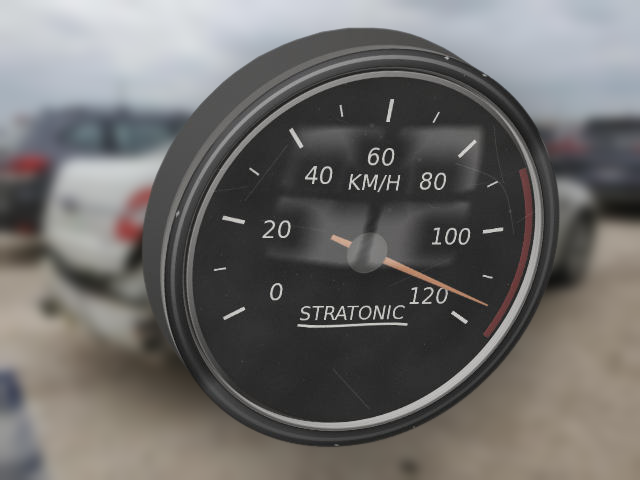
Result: 115,km/h
